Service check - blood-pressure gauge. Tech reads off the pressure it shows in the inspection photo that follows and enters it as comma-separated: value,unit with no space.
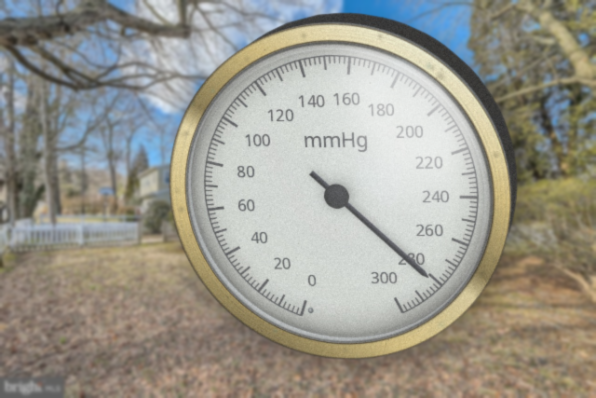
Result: 280,mmHg
